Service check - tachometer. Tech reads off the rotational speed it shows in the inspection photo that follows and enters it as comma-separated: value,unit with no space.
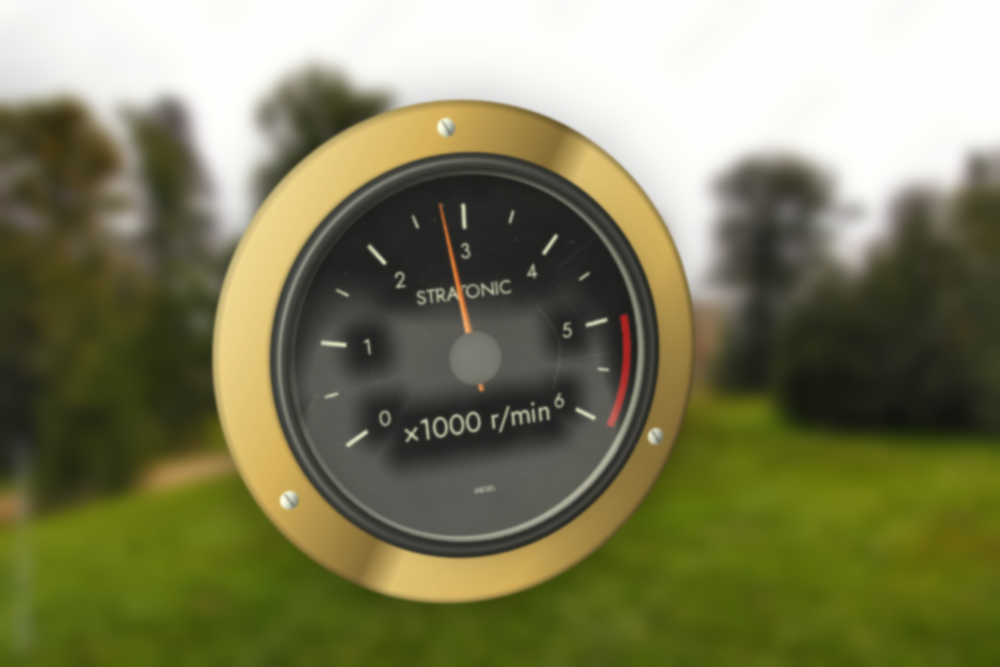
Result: 2750,rpm
